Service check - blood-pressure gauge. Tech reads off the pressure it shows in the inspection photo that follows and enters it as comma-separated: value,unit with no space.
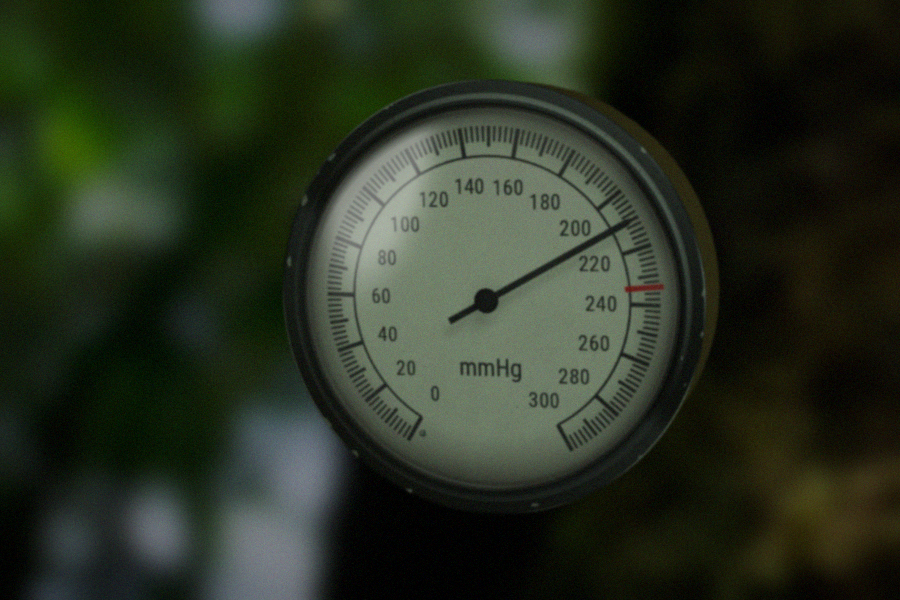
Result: 210,mmHg
